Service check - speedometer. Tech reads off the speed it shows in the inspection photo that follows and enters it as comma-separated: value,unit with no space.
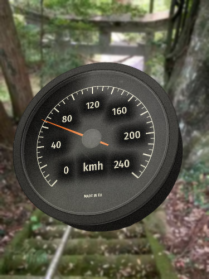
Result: 65,km/h
